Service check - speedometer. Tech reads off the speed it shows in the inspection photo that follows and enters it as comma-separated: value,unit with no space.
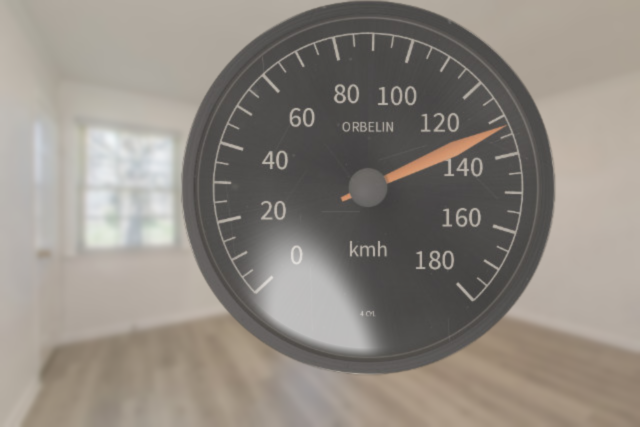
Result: 132.5,km/h
